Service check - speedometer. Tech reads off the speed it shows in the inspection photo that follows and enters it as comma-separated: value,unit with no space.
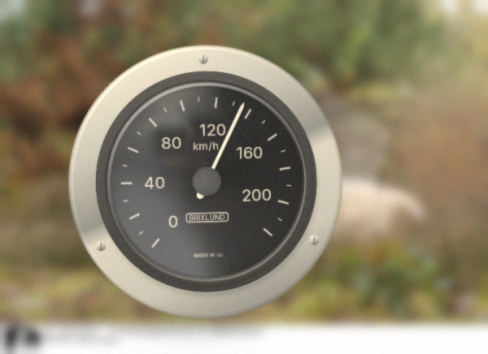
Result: 135,km/h
